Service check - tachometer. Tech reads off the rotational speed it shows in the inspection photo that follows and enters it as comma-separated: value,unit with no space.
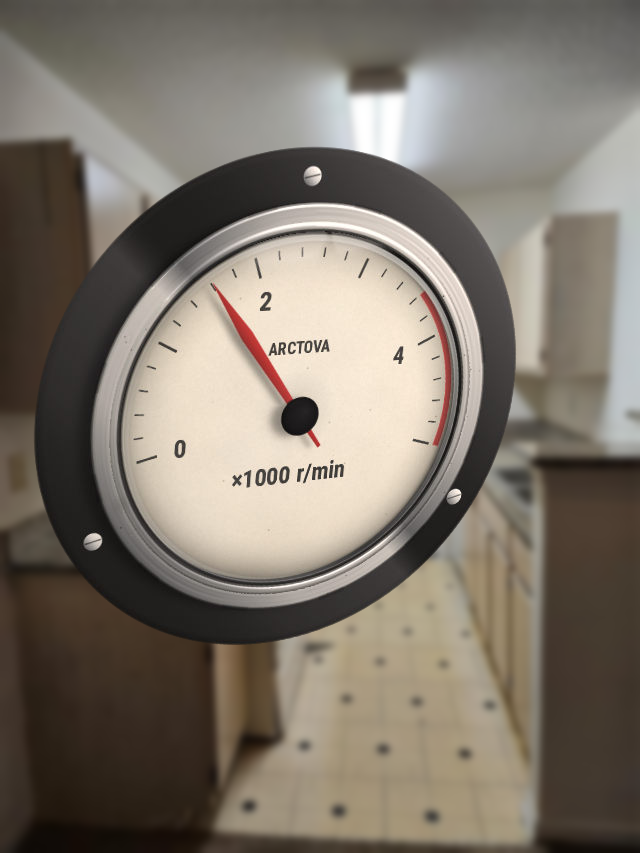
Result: 1600,rpm
